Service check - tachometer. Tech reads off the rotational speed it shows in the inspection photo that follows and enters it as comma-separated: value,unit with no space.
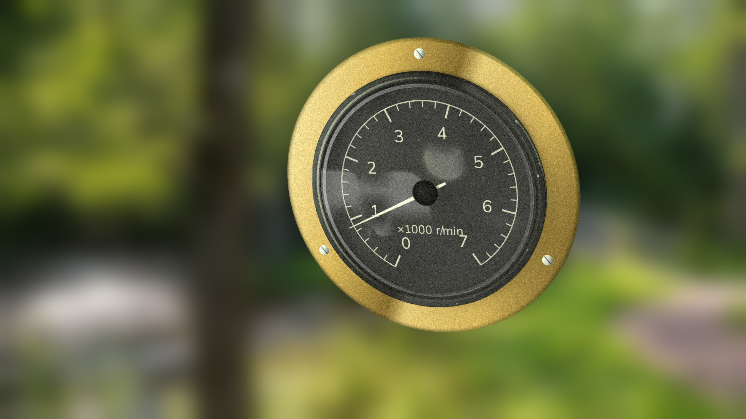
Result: 900,rpm
